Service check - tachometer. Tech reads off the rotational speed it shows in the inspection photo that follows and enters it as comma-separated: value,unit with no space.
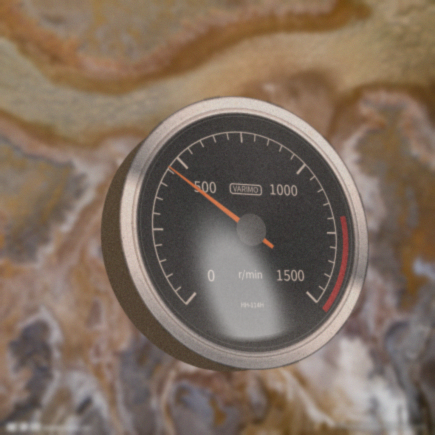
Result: 450,rpm
